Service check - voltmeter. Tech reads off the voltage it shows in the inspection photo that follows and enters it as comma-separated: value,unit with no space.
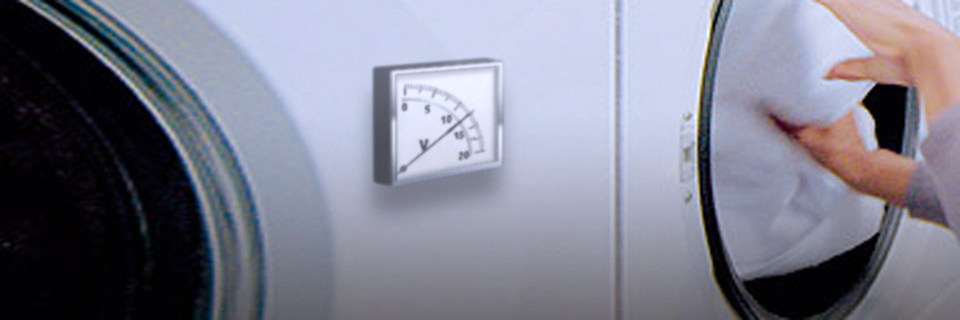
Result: 12.5,V
